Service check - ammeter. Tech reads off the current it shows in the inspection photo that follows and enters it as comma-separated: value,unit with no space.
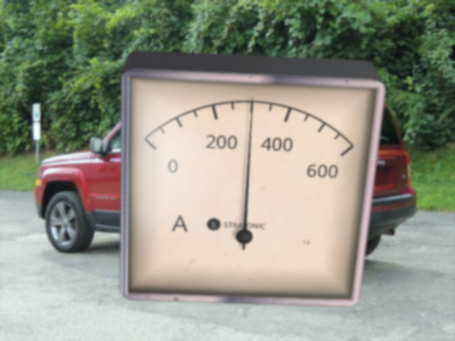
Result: 300,A
